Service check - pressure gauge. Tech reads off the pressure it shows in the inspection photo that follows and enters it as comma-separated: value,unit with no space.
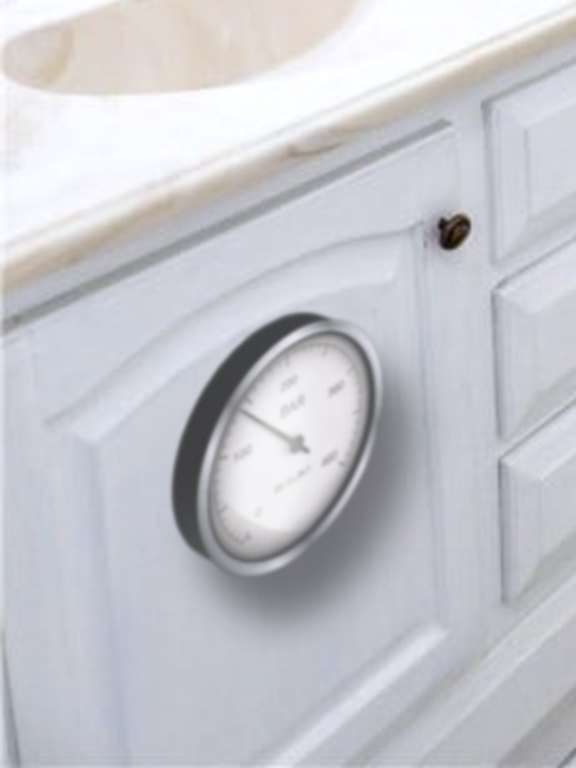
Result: 140,bar
